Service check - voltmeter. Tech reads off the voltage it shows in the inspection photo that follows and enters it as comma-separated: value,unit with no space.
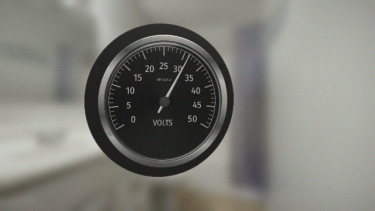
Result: 31,V
